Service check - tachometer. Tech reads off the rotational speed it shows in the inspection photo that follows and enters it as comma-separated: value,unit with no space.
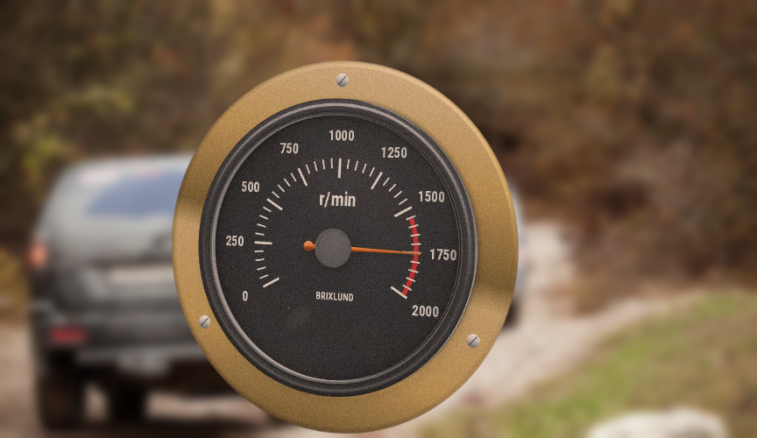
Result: 1750,rpm
